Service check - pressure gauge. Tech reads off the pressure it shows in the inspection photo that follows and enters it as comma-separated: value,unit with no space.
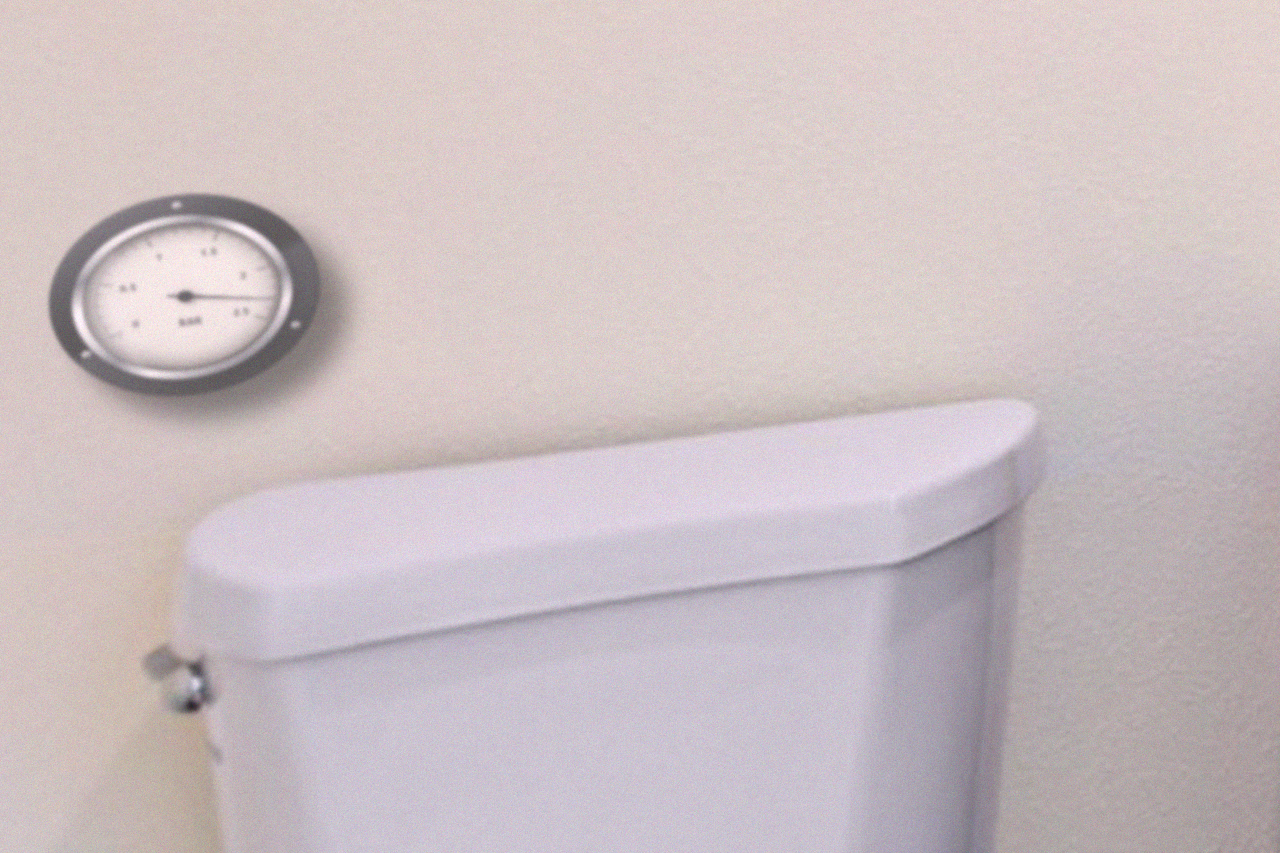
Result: 2.3,bar
